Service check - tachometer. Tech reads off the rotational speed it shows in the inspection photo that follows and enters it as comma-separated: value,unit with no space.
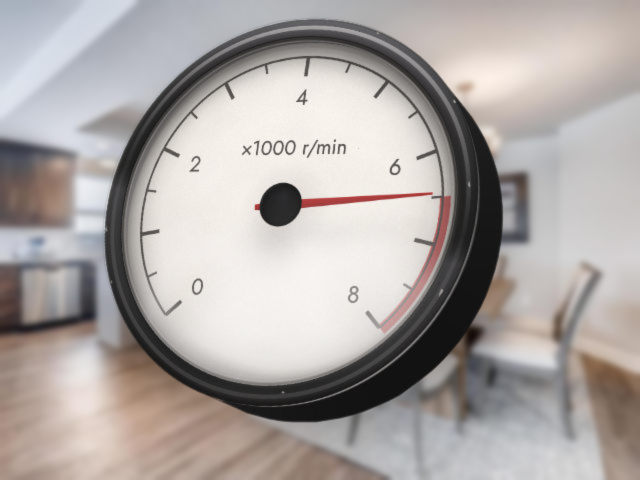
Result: 6500,rpm
